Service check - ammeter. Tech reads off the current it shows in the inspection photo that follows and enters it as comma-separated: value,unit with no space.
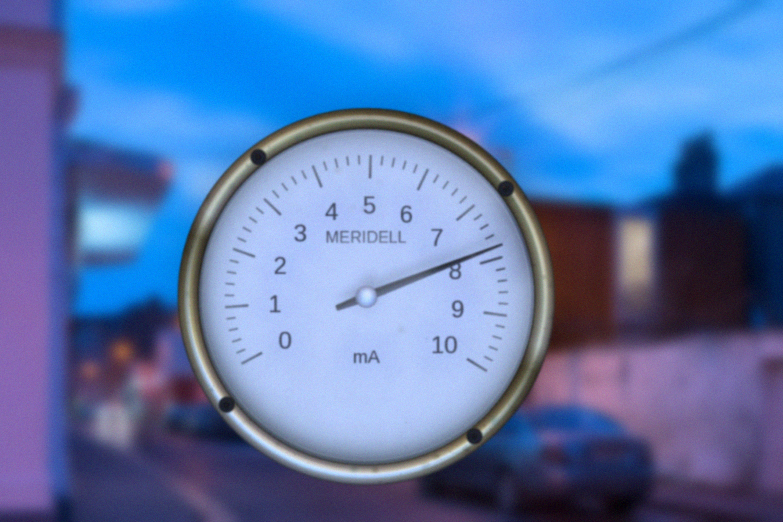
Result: 7.8,mA
